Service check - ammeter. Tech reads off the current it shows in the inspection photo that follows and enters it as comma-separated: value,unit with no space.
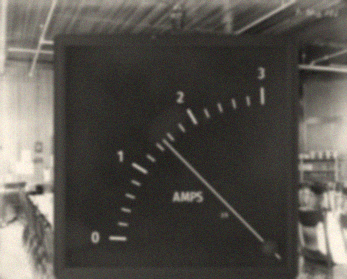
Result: 1.5,A
